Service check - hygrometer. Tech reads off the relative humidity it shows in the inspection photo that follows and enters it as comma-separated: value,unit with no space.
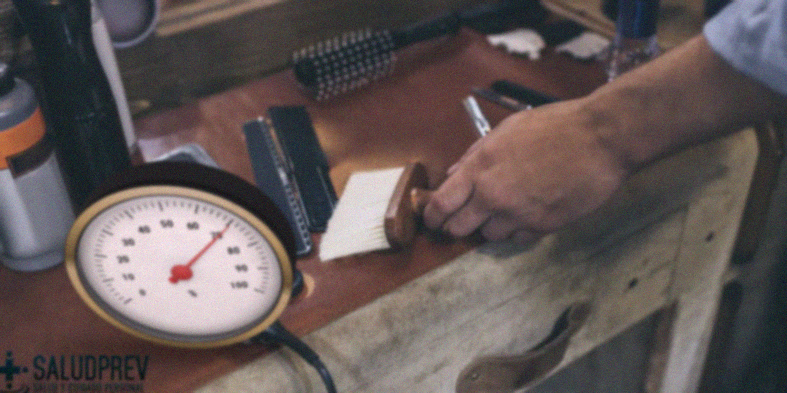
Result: 70,%
